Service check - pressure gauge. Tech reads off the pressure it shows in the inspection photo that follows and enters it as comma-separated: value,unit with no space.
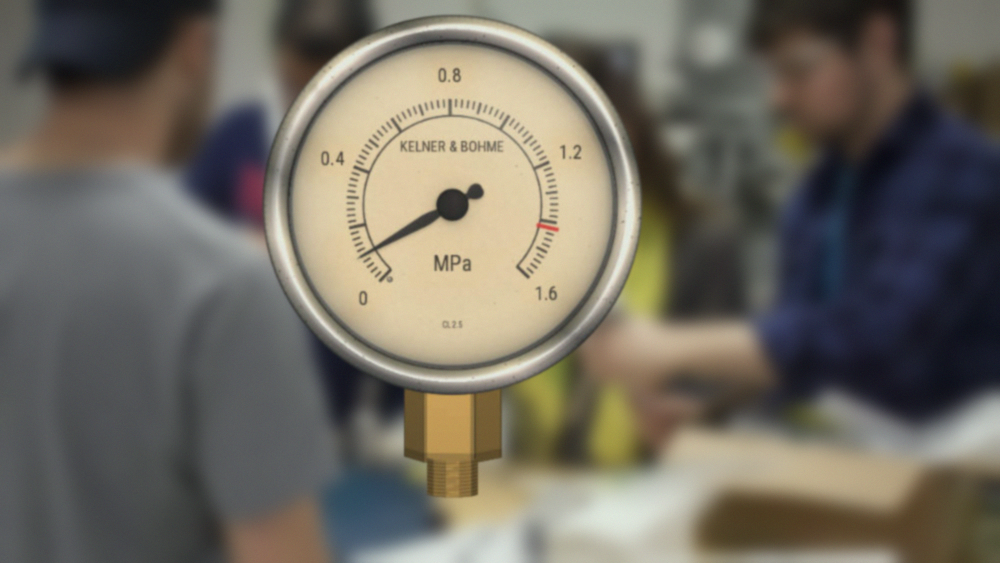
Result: 0.1,MPa
